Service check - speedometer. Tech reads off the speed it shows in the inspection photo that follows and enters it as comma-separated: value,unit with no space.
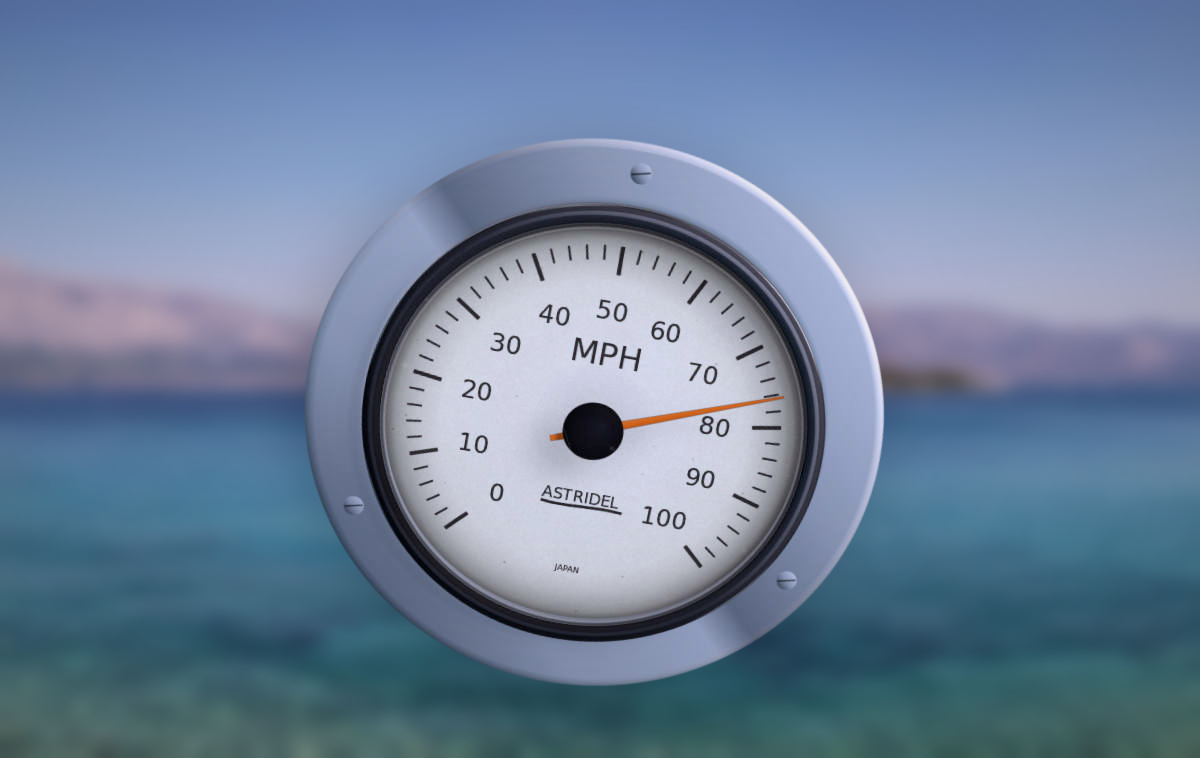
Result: 76,mph
